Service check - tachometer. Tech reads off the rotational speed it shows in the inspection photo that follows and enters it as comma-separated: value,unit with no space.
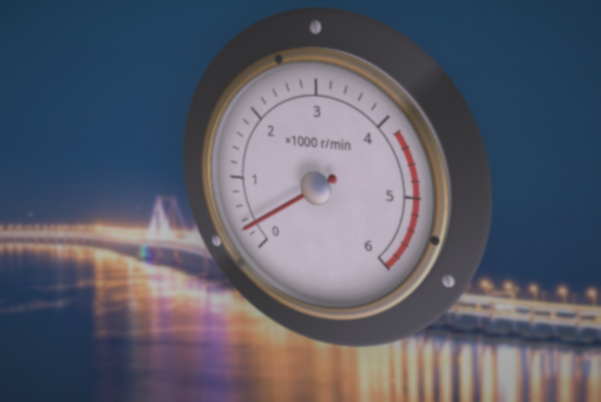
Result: 300,rpm
